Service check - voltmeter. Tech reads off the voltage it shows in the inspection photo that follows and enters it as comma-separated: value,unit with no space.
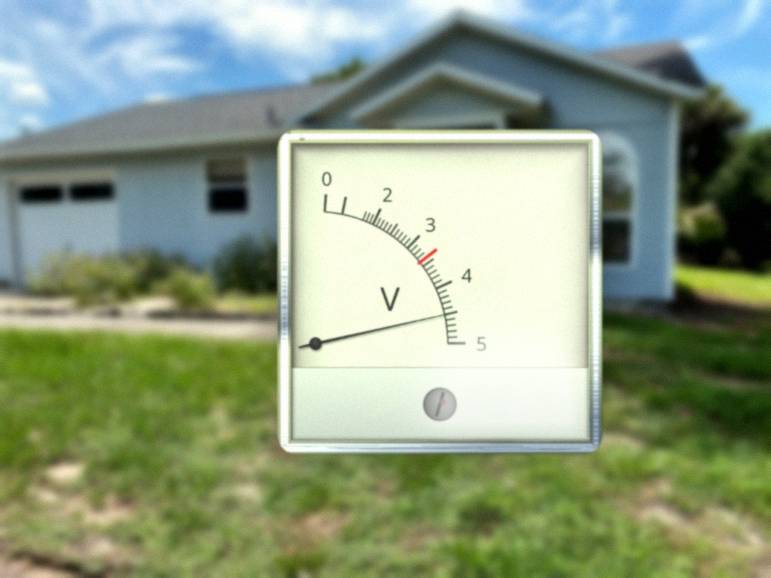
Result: 4.5,V
